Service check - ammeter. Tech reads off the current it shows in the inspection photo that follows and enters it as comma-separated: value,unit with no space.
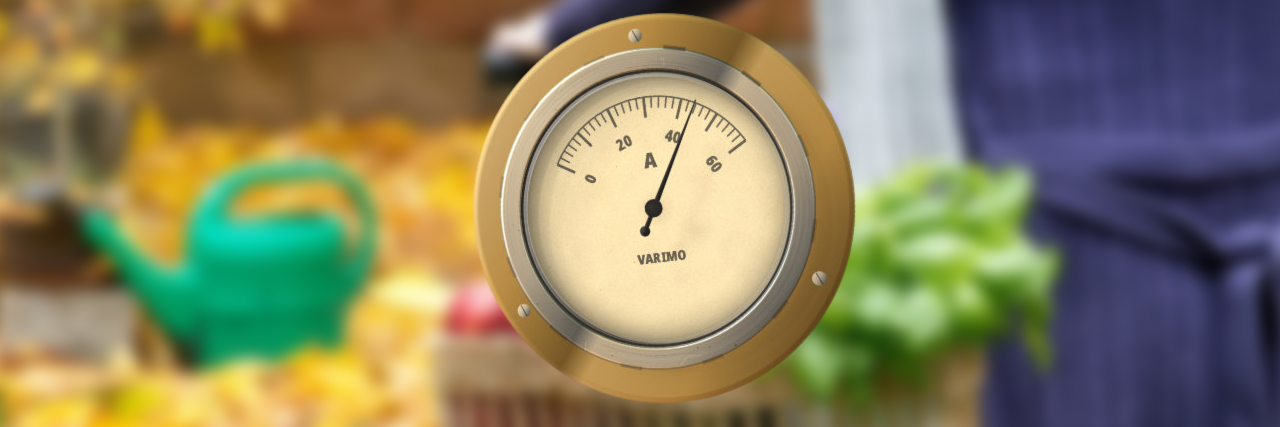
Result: 44,A
